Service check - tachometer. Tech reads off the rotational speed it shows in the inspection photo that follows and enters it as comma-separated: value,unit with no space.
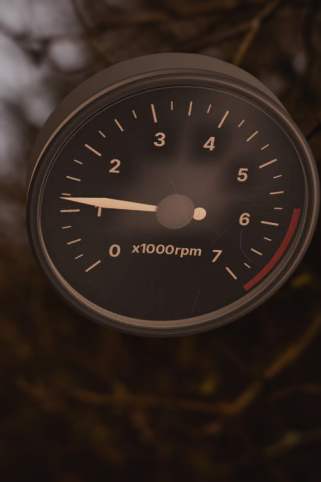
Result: 1250,rpm
